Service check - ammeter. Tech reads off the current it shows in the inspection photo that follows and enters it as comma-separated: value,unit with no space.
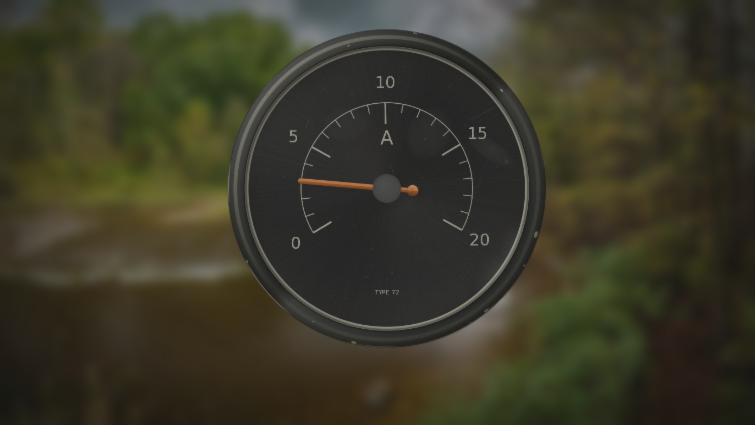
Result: 3,A
